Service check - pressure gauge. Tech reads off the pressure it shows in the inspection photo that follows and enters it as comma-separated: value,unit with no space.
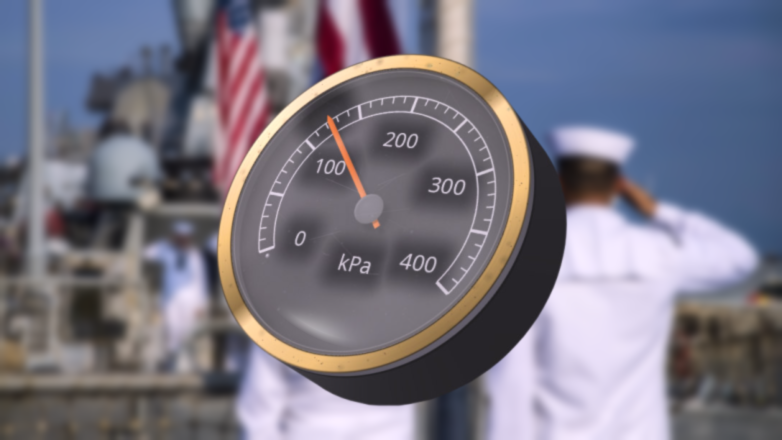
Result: 125,kPa
